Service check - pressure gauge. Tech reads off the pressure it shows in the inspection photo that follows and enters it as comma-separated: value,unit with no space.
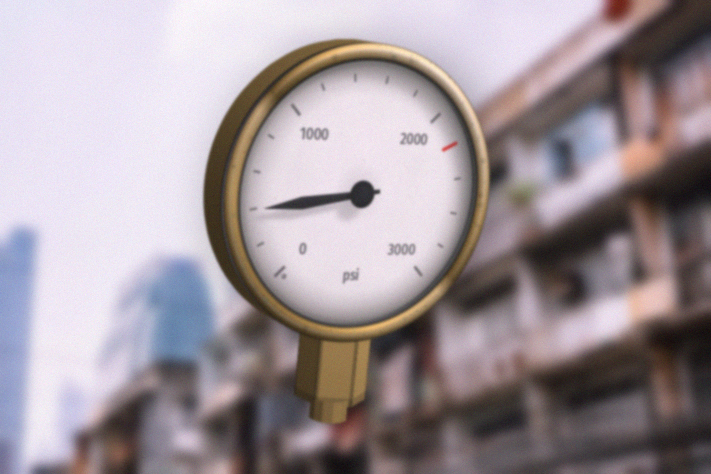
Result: 400,psi
